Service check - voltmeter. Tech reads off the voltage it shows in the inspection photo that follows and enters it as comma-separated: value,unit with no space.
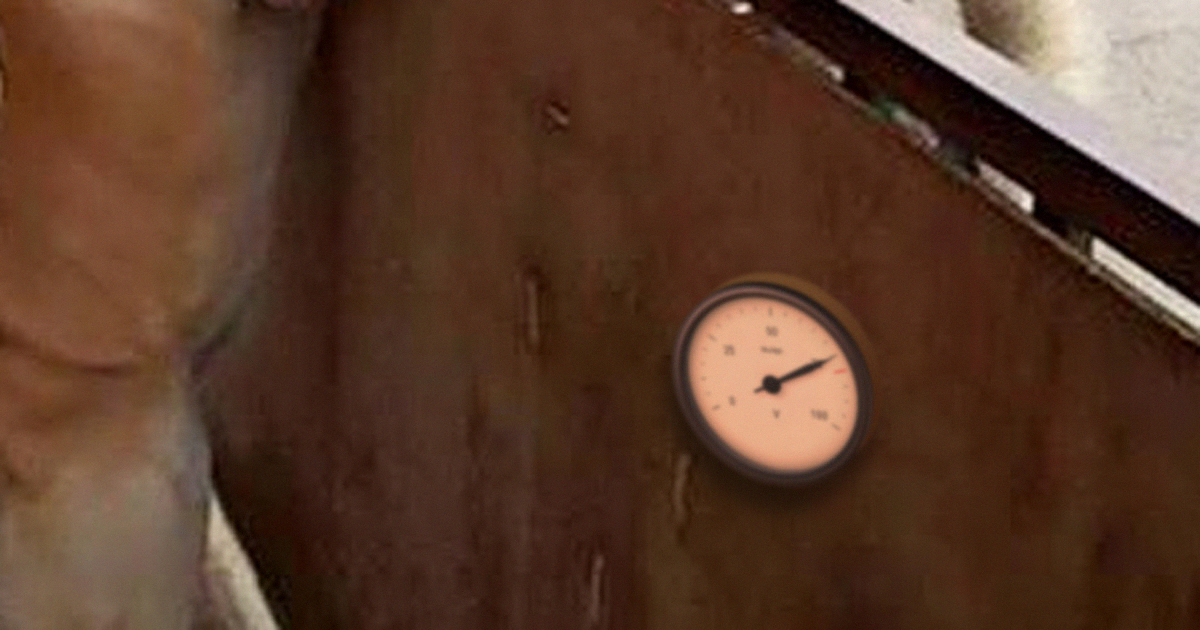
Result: 75,V
